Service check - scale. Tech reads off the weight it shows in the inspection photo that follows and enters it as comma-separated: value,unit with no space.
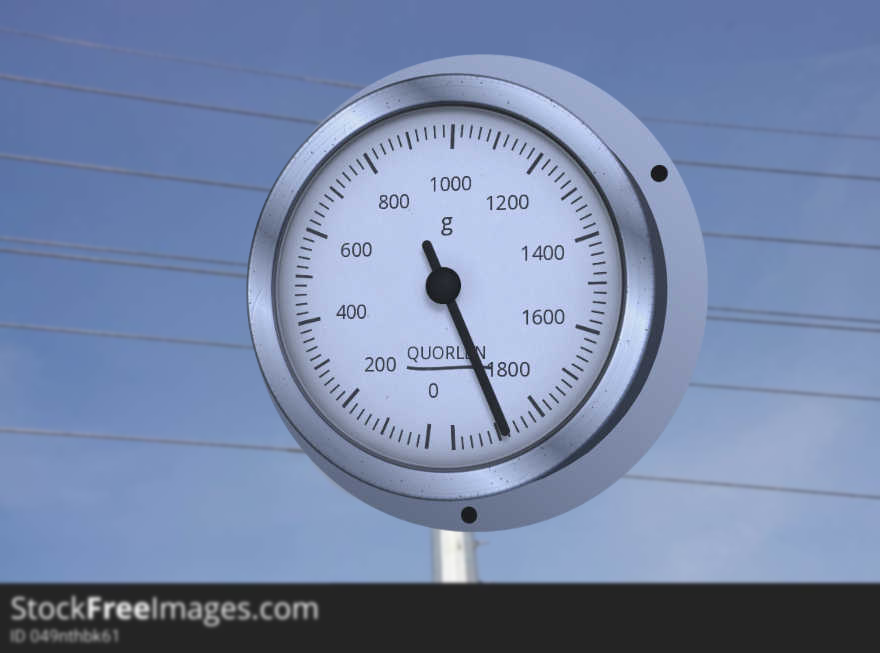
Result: 1880,g
